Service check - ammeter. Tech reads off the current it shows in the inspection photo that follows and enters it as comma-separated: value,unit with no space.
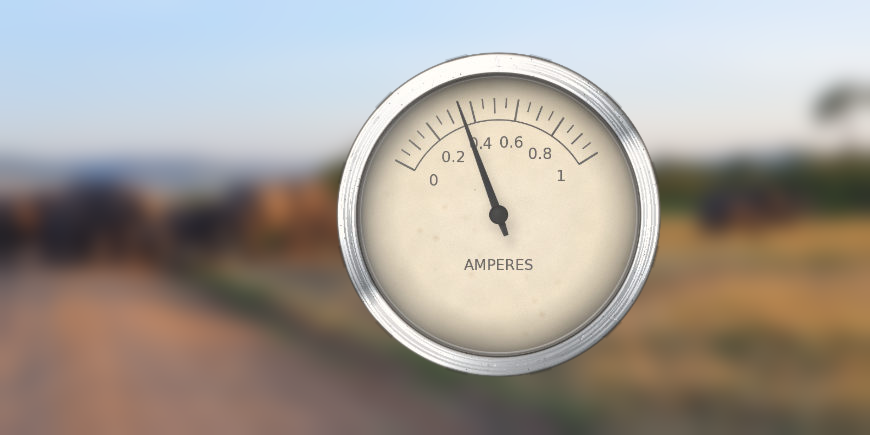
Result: 0.35,A
